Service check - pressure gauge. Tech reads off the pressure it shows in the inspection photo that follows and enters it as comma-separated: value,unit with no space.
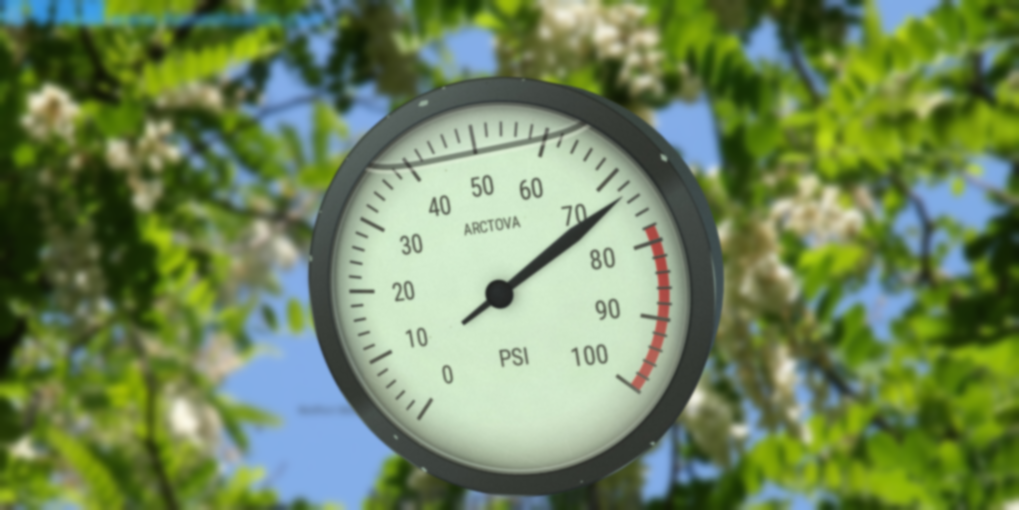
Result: 73,psi
